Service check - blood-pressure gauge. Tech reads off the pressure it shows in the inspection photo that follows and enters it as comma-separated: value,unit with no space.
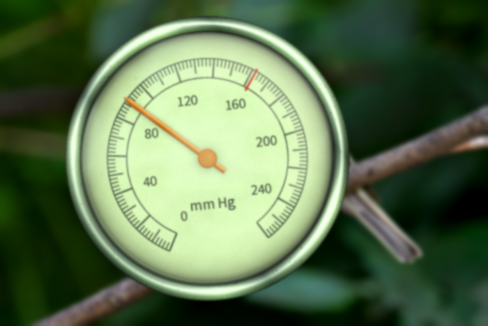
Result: 90,mmHg
